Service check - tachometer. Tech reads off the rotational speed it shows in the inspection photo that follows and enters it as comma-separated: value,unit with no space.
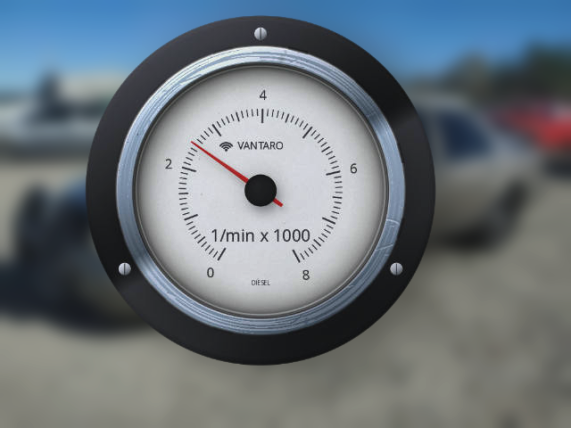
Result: 2500,rpm
